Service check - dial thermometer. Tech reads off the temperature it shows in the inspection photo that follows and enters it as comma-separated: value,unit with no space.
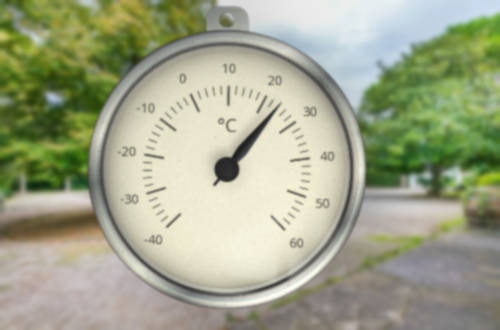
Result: 24,°C
